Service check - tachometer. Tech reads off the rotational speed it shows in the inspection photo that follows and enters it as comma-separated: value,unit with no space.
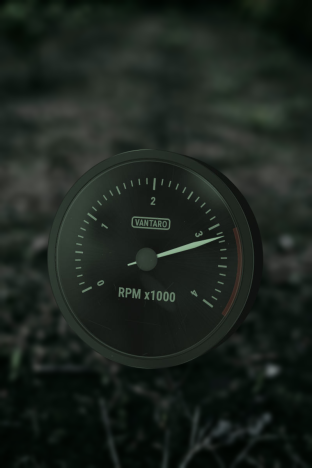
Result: 3150,rpm
